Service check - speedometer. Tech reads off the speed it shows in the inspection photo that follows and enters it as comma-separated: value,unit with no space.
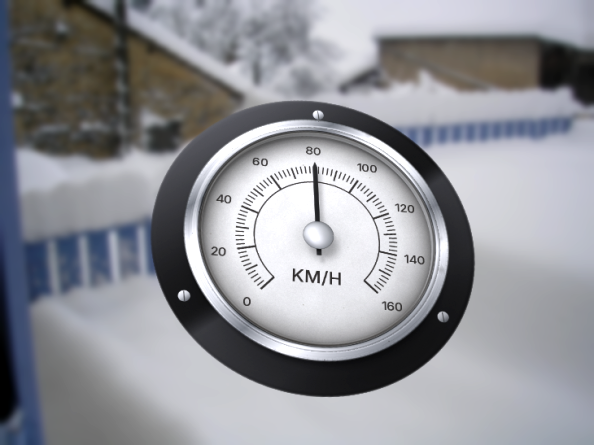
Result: 80,km/h
